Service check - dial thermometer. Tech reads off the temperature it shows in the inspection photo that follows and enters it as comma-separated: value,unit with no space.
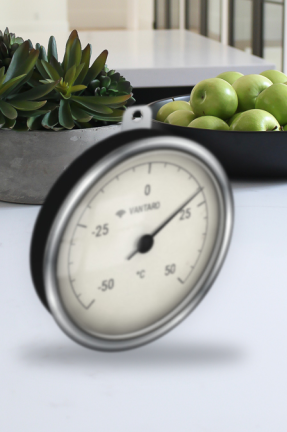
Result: 20,°C
